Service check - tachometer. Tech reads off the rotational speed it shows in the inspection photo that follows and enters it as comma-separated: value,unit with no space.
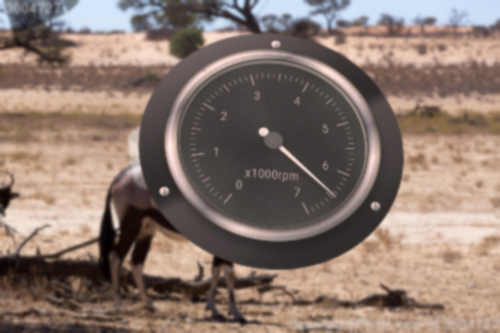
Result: 6500,rpm
